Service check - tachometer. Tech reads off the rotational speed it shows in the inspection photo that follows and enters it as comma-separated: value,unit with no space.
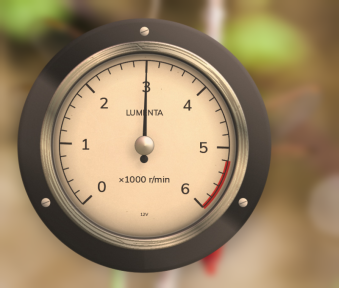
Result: 3000,rpm
